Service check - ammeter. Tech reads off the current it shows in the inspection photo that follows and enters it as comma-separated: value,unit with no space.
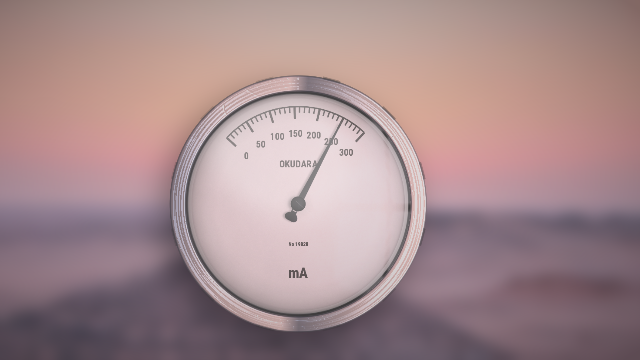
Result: 250,mA
